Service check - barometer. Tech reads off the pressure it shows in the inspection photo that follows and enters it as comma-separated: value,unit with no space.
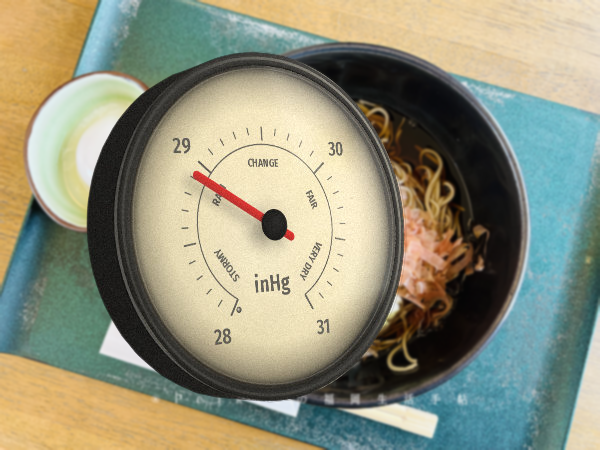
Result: 28.9,inHg
